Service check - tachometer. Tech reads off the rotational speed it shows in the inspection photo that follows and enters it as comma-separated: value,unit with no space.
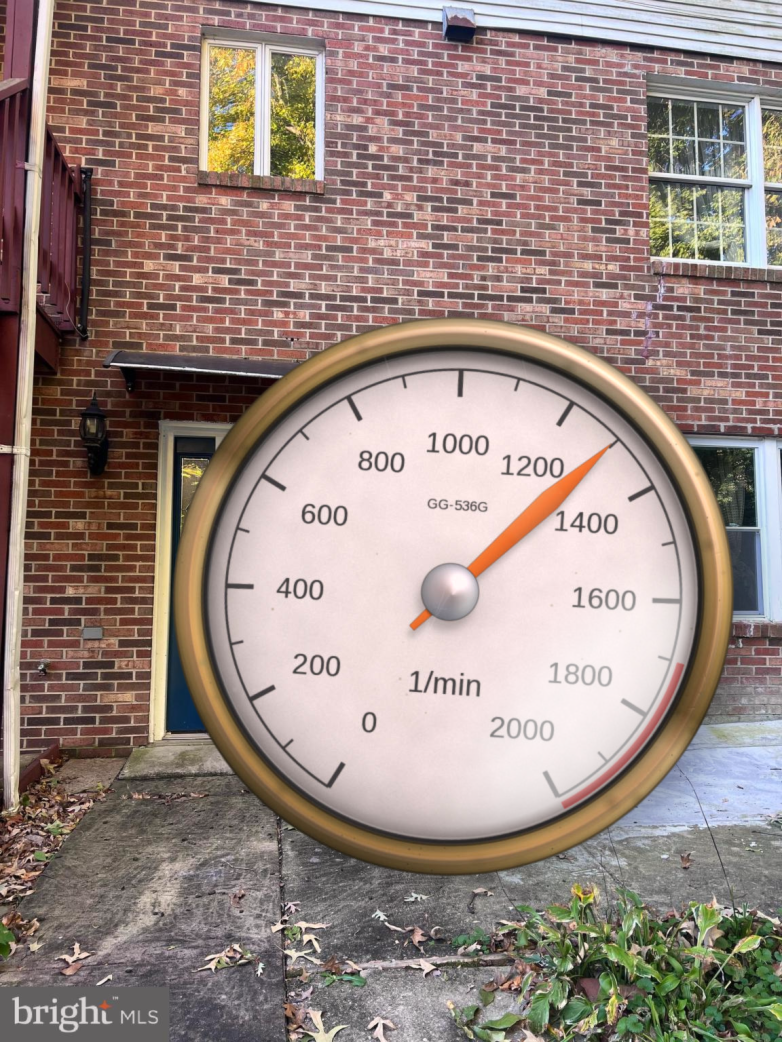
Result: 1300,rpm
